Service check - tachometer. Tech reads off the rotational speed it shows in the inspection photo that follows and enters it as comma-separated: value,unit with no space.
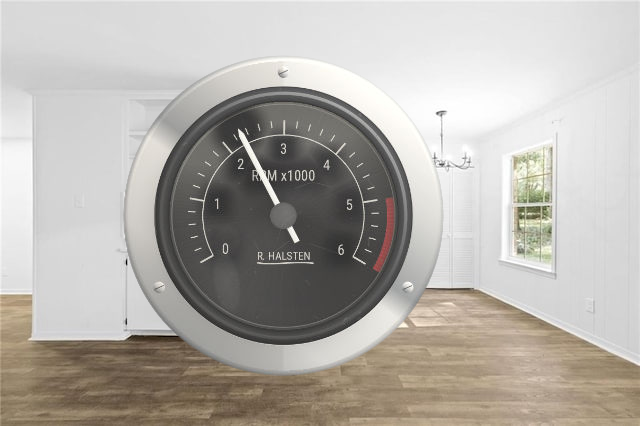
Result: 2300,rpm
